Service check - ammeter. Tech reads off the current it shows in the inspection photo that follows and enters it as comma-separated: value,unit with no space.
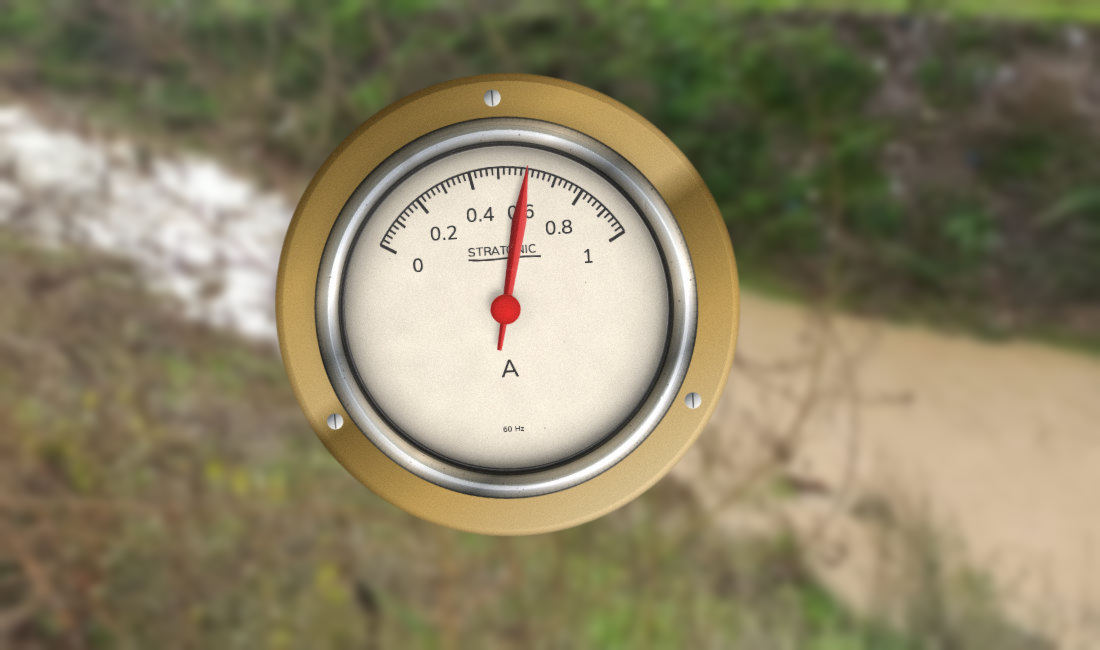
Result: 0.6,A
